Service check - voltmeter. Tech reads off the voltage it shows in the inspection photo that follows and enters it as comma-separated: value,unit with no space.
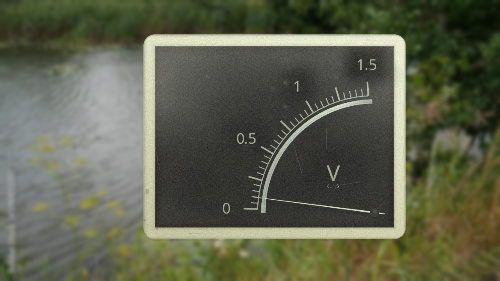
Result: 0.1,V
